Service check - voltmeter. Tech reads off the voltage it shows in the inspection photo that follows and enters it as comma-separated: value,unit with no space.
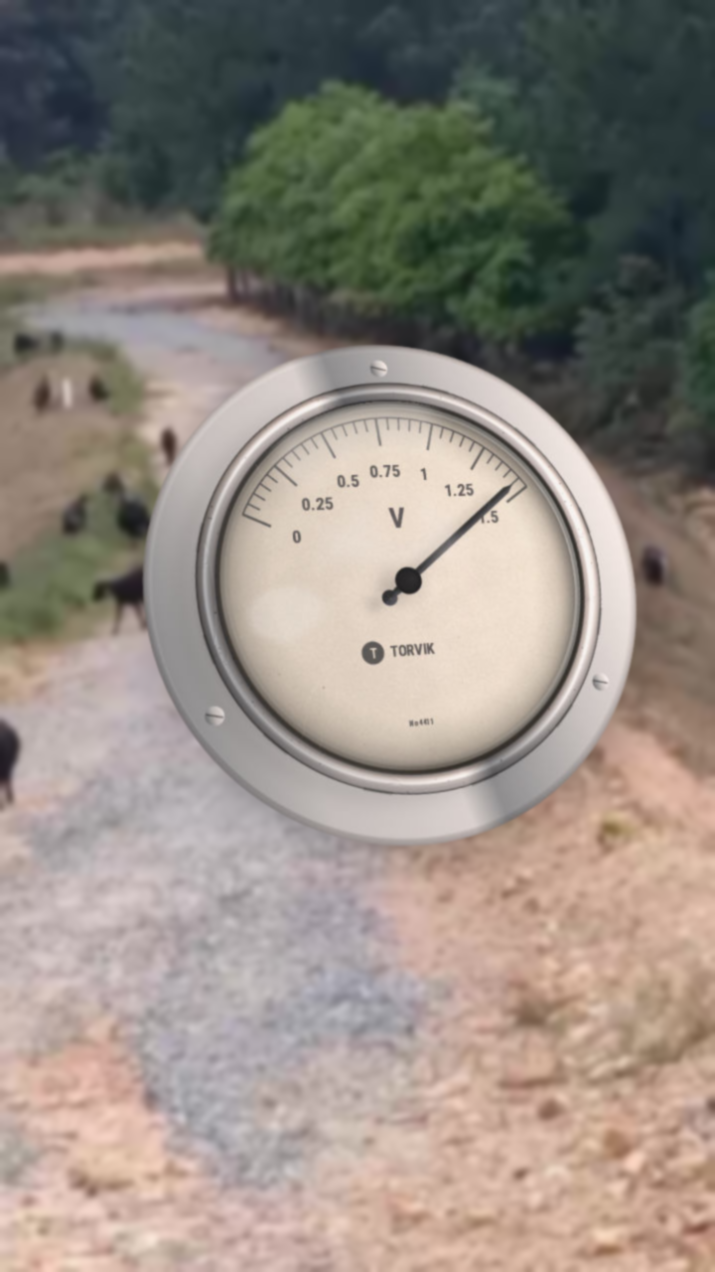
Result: 1.45,V
